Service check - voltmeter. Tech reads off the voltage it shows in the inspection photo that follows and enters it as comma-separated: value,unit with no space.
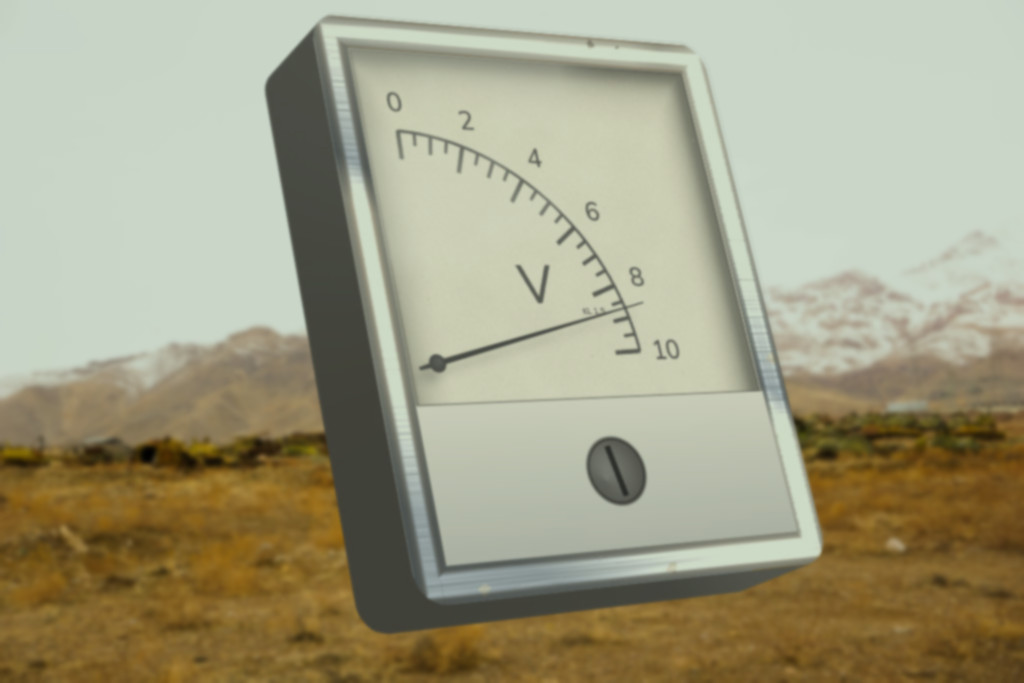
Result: 8.75,V
